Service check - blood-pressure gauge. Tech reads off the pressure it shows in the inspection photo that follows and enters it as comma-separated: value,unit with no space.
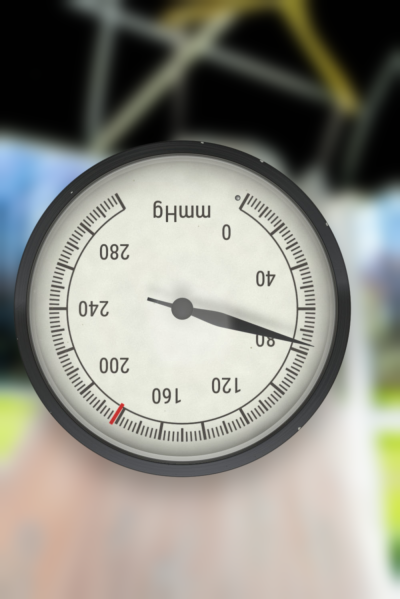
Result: 76,mmHg
